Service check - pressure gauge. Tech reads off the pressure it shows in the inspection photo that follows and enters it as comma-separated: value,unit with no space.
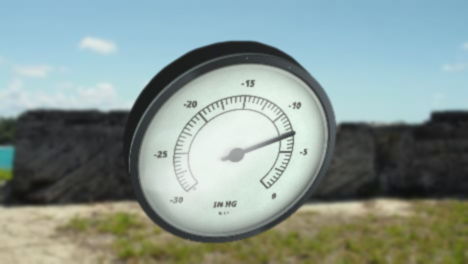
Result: -7.5,inHg
